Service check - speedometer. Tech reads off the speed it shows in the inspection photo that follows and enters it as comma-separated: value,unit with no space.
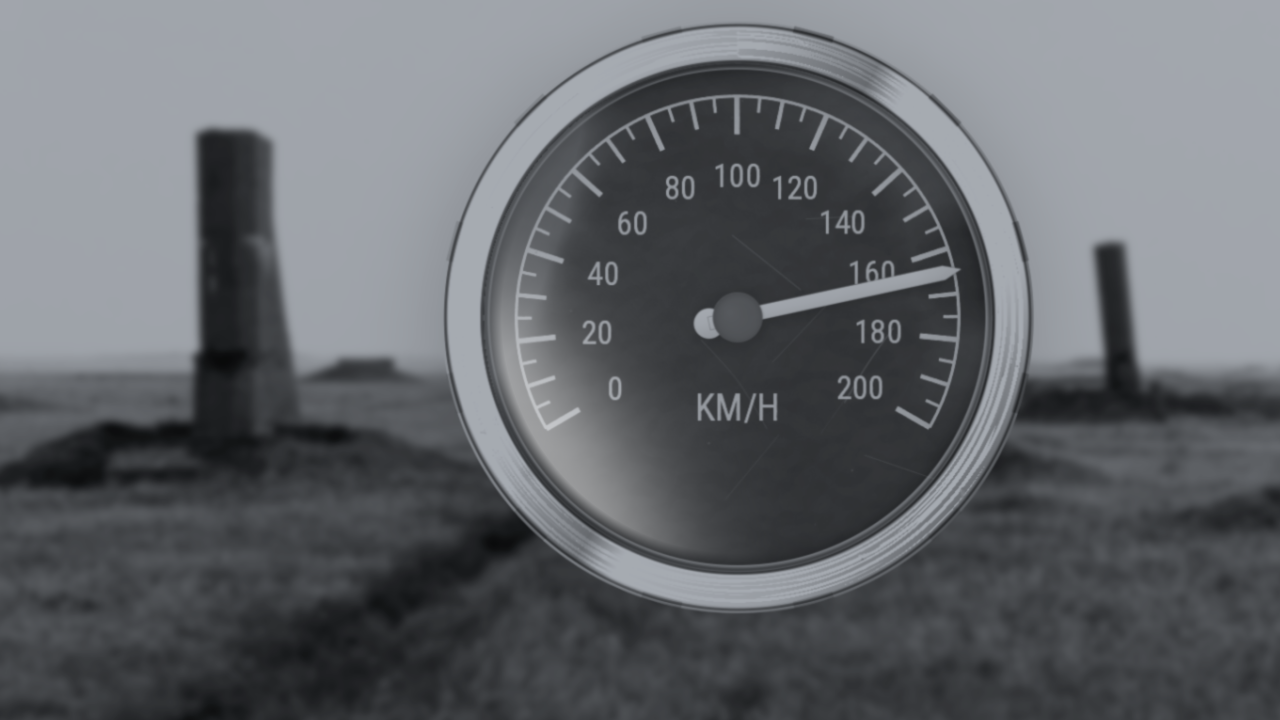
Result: 165,km/h
